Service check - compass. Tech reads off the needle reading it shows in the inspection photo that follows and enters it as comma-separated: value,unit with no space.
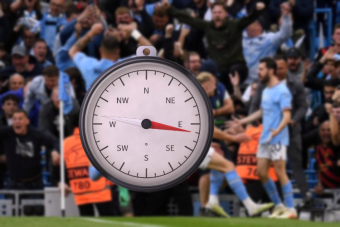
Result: 100,°
